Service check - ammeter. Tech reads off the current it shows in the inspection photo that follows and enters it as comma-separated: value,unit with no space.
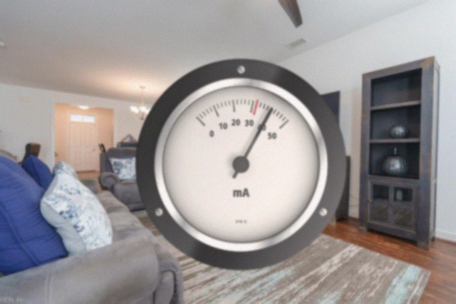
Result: 40,mA
